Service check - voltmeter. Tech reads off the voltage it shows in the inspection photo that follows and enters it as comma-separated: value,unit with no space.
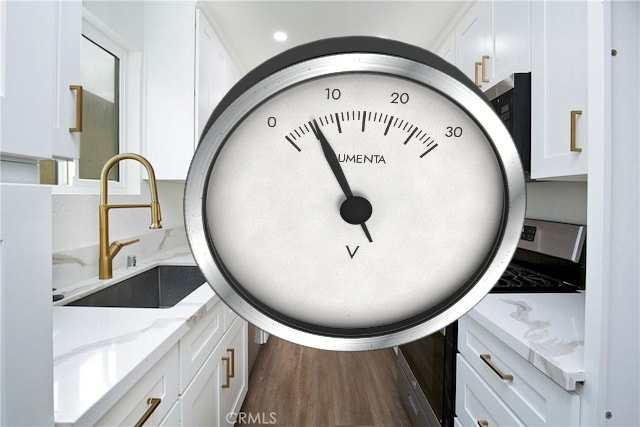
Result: 6,V
